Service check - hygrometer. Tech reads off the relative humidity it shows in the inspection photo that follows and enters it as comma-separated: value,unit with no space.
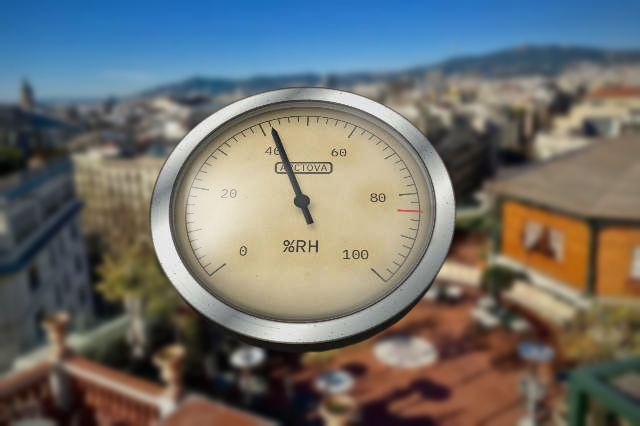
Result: 42,%
